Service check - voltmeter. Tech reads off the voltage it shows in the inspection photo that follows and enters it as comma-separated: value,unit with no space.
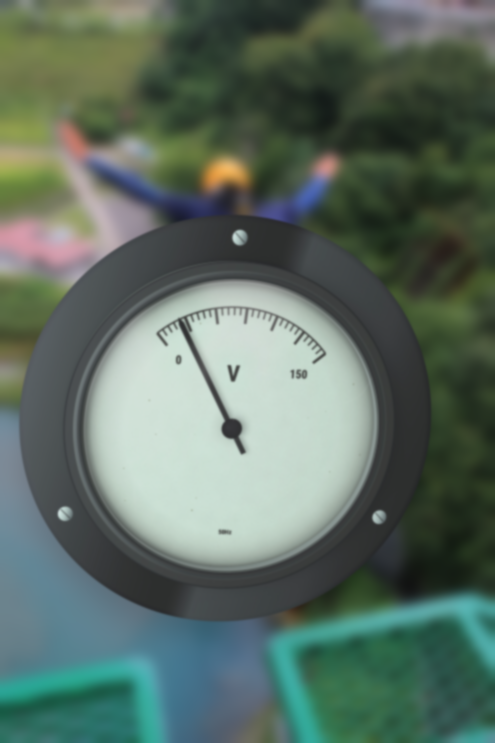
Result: 20,V
